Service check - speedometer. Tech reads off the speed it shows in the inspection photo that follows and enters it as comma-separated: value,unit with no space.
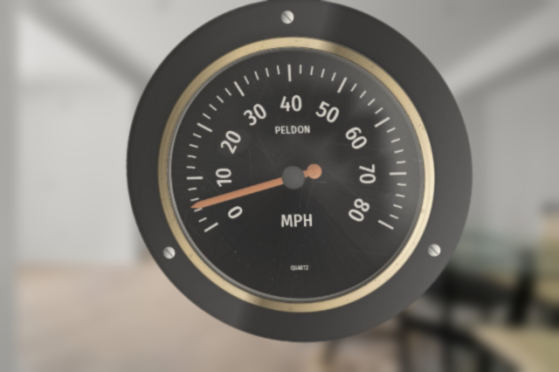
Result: 5,mph
